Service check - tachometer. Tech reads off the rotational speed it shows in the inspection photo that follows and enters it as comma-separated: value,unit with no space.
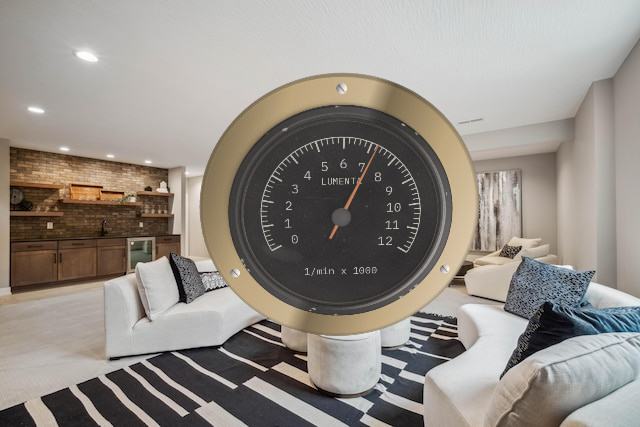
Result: 7200,rpm
